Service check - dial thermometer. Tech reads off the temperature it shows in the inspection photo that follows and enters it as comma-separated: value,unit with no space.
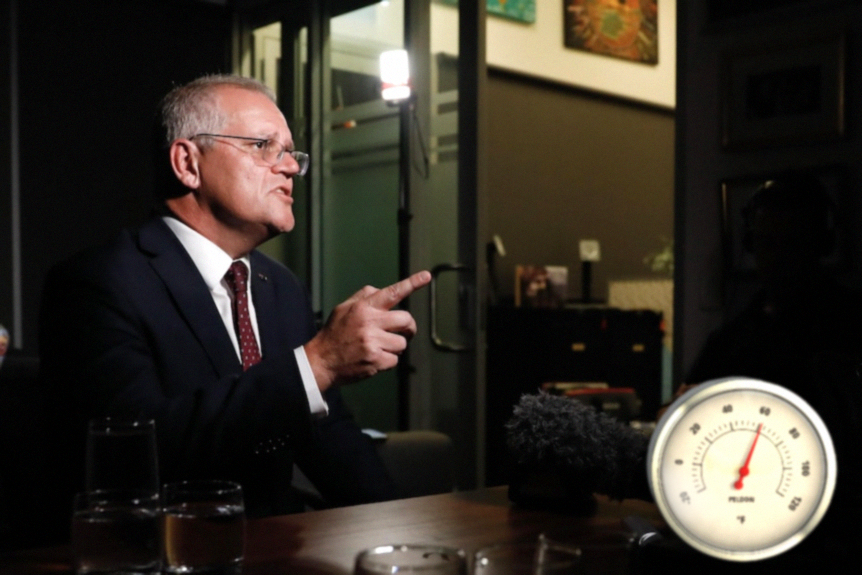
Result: 60,°F
